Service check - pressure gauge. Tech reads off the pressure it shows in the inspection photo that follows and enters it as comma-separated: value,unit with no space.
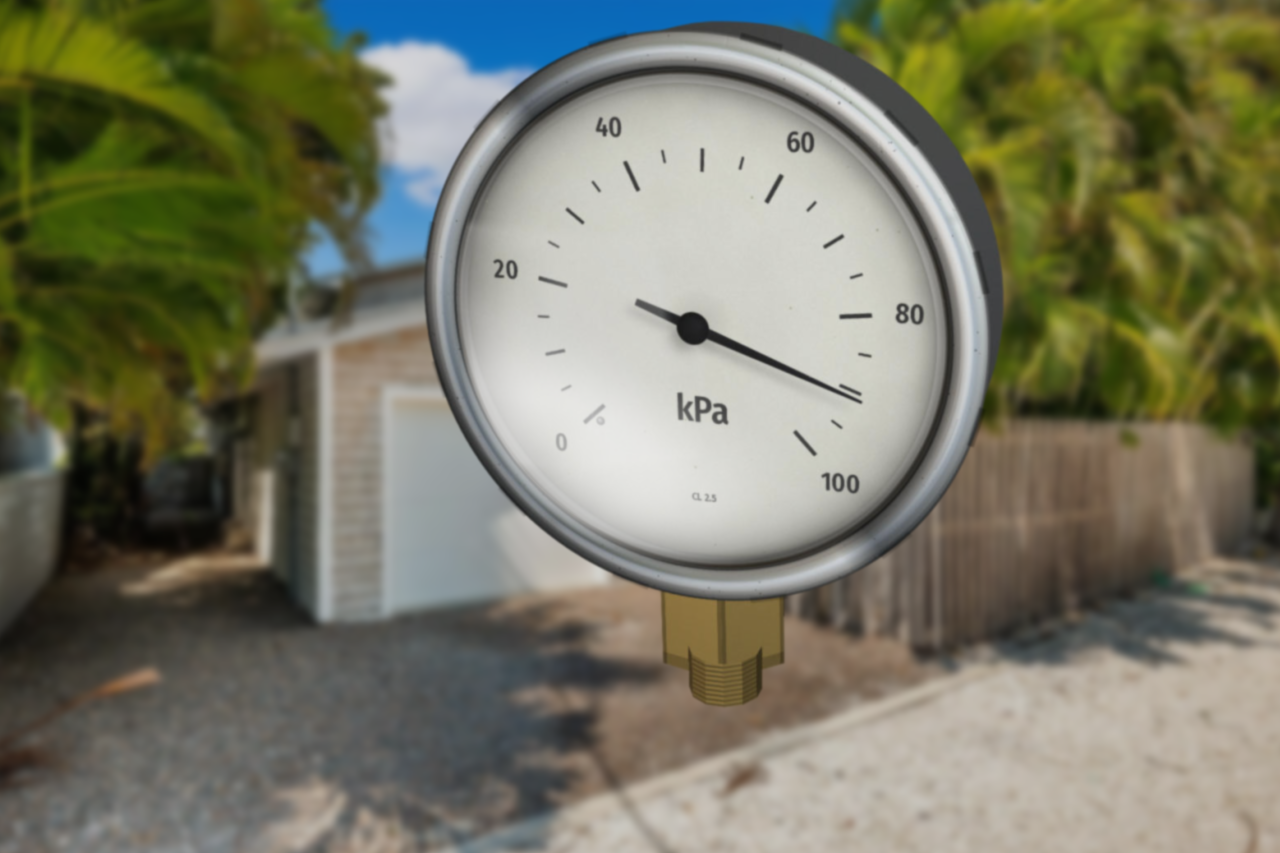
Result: 90,kPa
